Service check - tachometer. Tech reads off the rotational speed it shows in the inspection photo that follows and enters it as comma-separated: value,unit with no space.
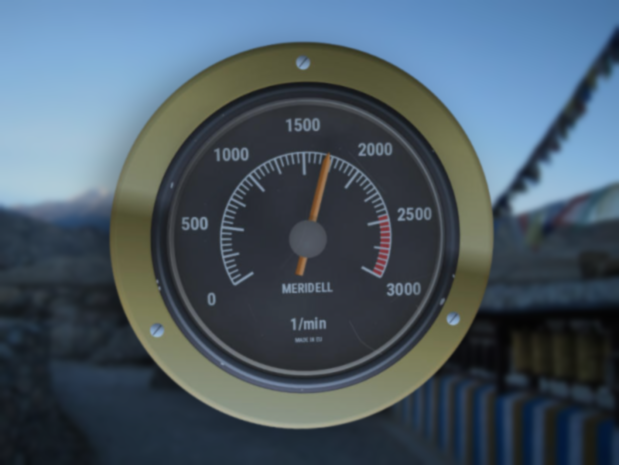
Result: 1700,rpm
